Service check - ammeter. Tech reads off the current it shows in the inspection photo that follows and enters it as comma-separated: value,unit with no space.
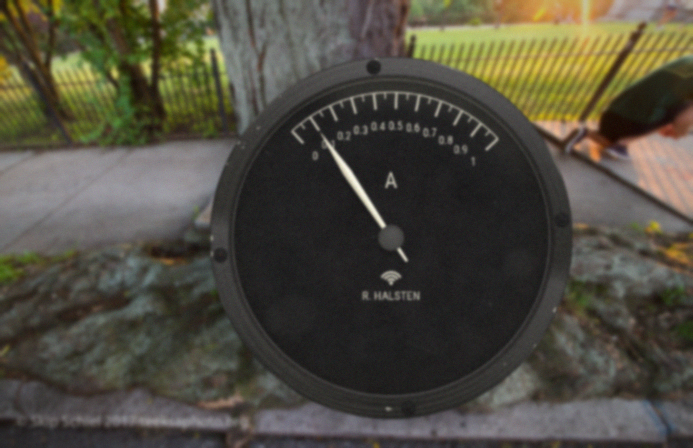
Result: 0.1,A
